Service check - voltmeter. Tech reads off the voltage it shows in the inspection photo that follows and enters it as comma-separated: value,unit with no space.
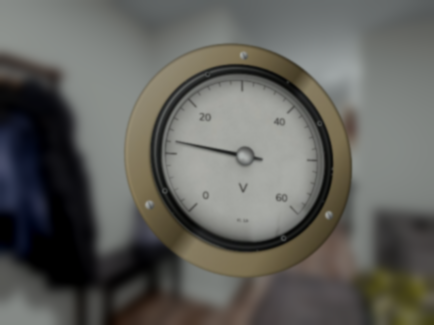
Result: 12,V
